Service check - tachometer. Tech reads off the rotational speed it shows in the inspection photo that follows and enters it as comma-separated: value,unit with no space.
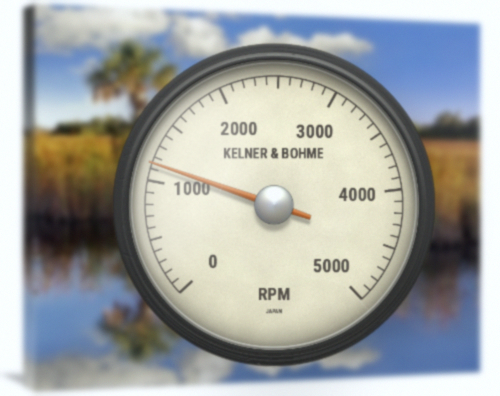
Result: 1150,rpm
